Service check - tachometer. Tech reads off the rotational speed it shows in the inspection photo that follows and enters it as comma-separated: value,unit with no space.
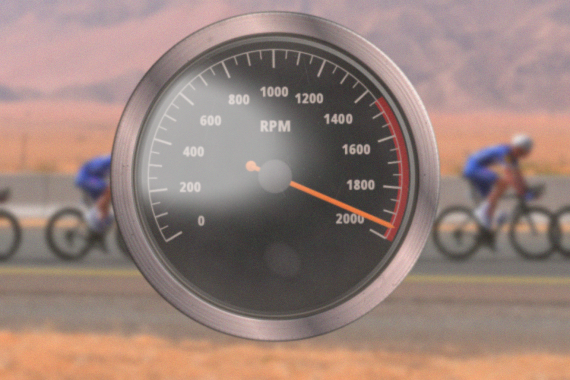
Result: 1950,rpm
